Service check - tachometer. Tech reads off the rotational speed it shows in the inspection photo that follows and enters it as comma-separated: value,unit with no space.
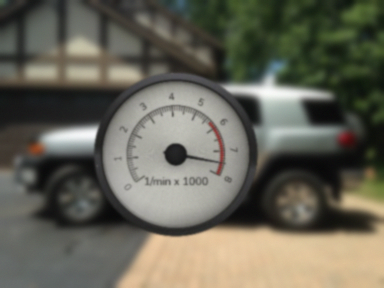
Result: 7500,rpm
